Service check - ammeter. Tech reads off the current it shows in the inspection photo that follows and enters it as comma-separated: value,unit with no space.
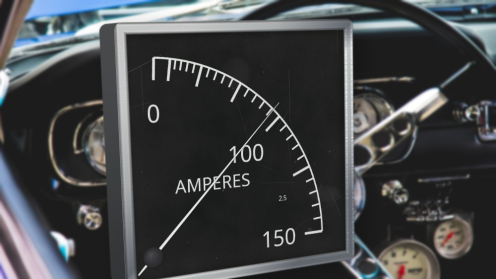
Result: 95,A
